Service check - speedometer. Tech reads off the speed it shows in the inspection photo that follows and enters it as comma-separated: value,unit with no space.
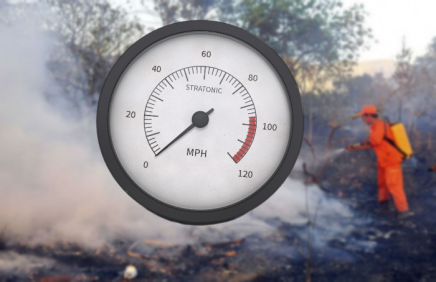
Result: 0,mph
